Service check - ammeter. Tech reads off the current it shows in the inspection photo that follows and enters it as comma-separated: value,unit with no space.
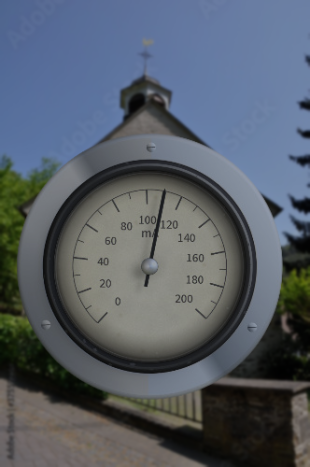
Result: 110,mA
